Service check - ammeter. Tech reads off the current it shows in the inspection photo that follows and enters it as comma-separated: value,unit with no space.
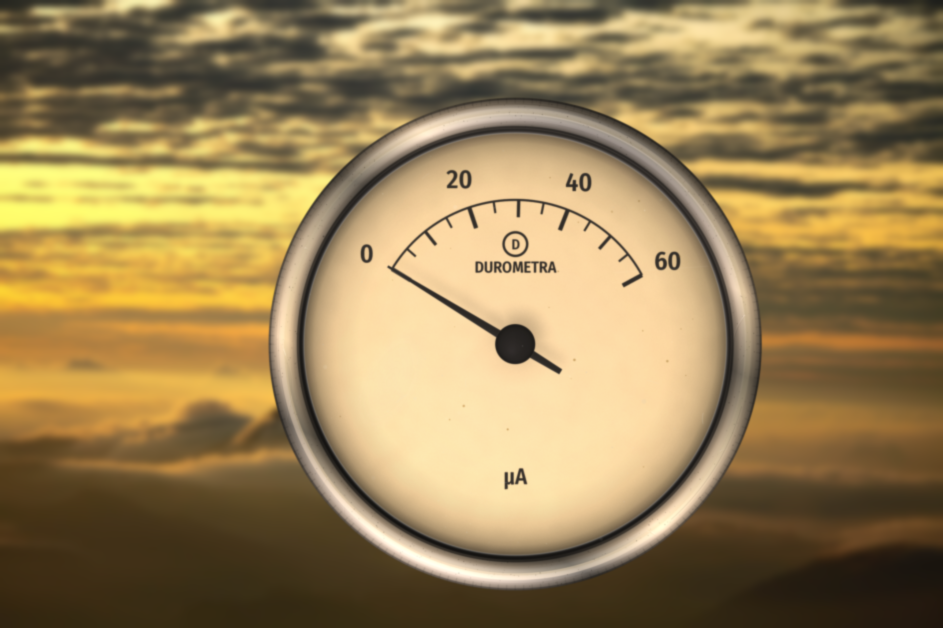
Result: 0,µA
